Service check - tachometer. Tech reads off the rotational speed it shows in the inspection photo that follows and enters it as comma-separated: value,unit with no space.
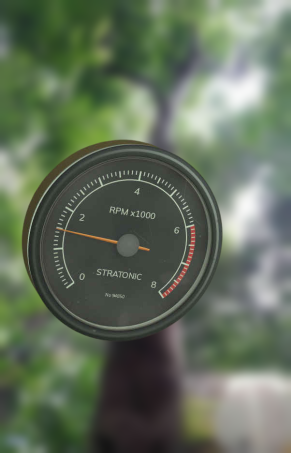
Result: 1500,rpm
